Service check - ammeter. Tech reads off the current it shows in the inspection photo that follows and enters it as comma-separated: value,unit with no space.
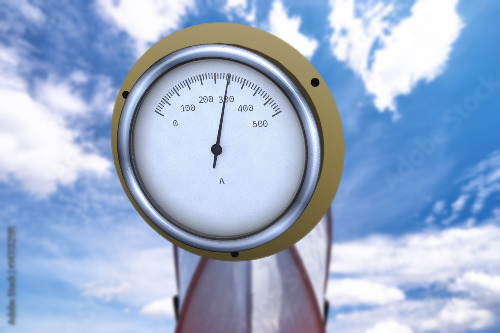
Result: 300,A
